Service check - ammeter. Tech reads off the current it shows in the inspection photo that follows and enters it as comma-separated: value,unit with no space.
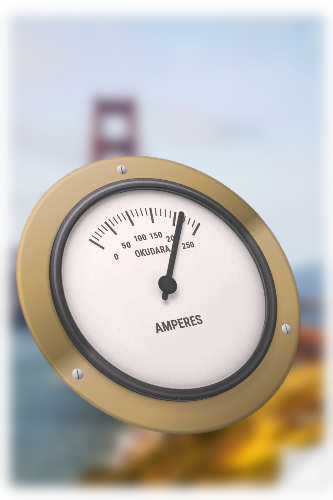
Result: 210,A
